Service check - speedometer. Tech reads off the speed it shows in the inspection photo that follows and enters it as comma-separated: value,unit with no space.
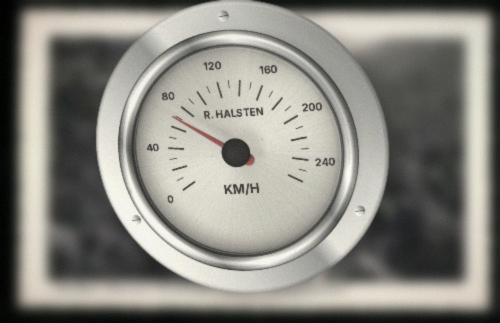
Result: 70,km/h
